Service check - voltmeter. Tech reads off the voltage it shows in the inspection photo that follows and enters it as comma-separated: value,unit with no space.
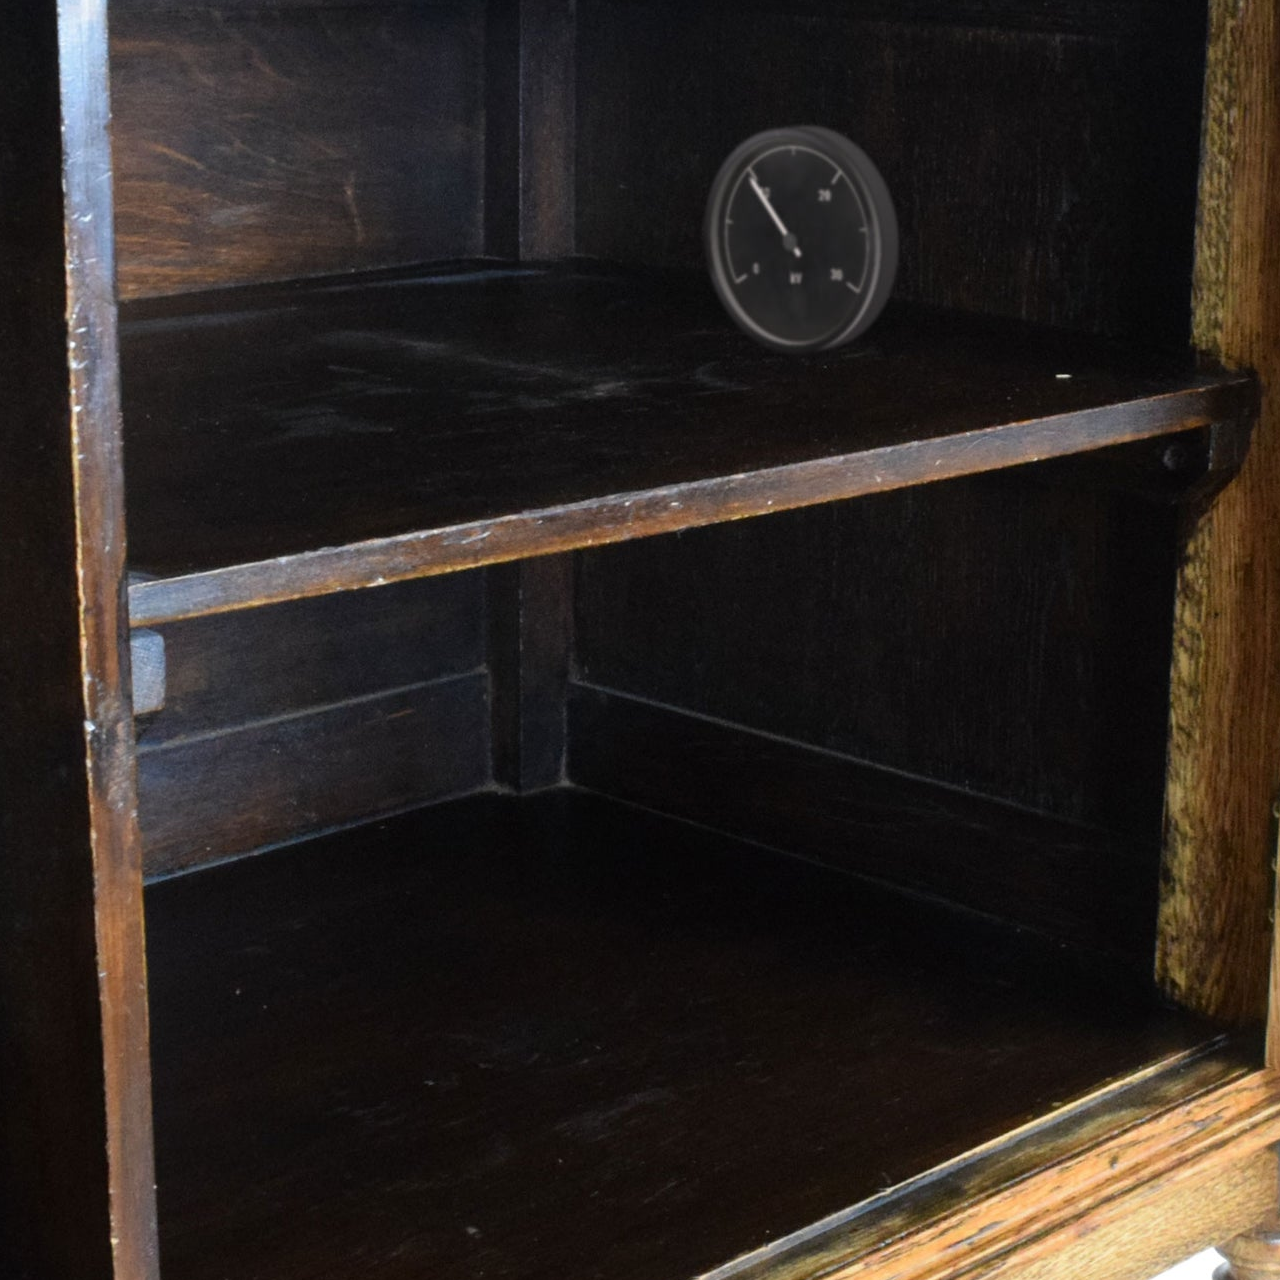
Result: 10,kV
